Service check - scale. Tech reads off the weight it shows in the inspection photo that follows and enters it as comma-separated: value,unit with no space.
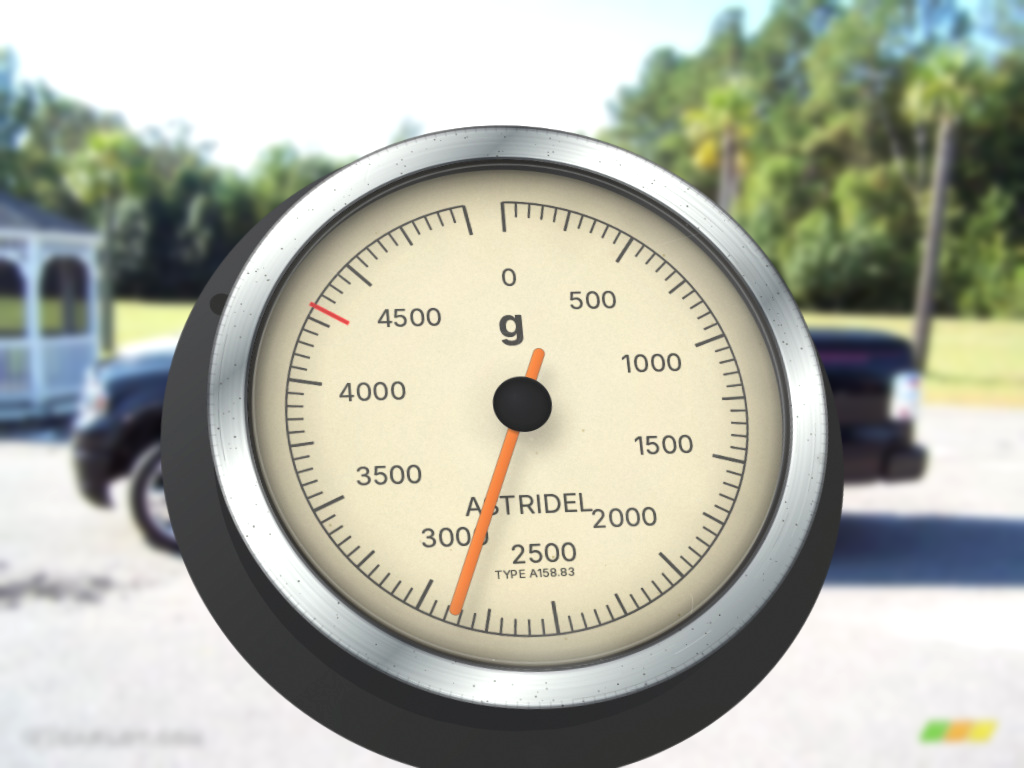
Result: 2875,g
